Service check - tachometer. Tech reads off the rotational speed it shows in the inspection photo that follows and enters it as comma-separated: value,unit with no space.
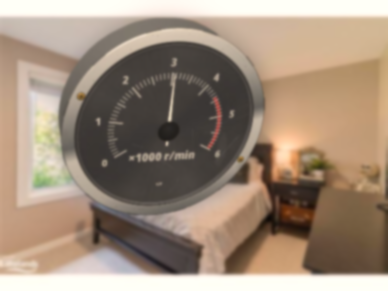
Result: 3000,rpm
